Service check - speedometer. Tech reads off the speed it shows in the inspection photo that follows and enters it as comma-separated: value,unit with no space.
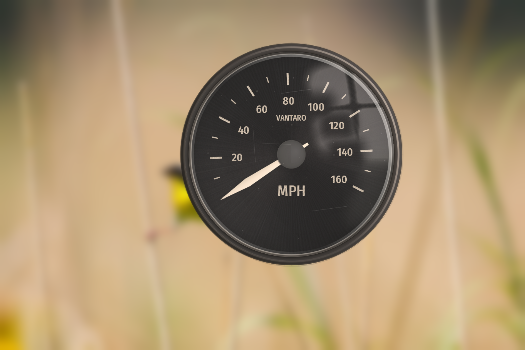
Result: 0,mph
